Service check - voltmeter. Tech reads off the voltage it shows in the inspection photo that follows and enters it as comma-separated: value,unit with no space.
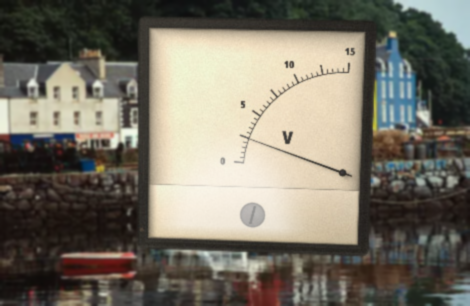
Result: 2.5,V
